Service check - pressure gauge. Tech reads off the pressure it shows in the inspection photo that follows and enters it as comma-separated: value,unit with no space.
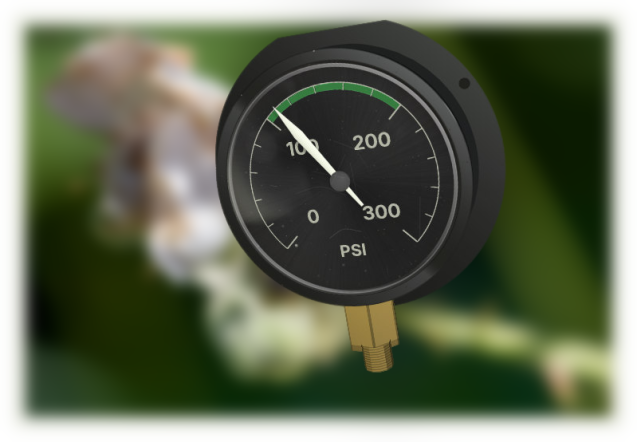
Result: 110,psi
